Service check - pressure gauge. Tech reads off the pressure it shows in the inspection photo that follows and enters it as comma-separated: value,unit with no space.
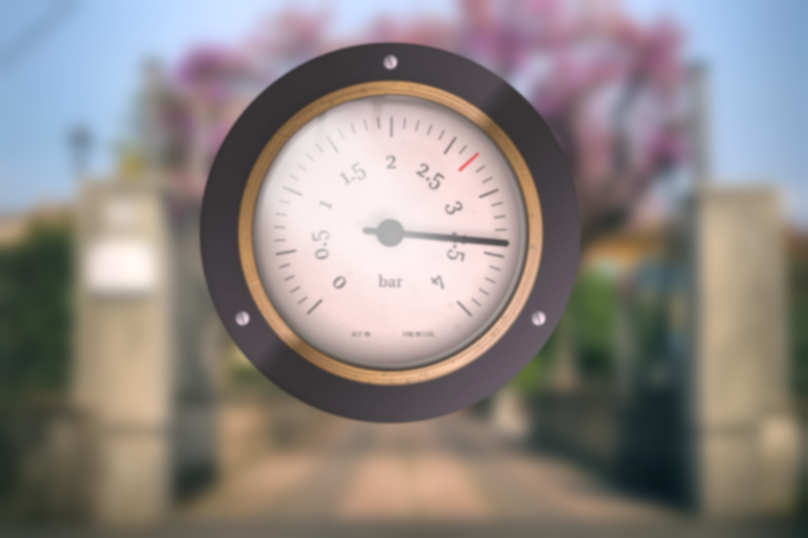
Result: 3.4,bar
